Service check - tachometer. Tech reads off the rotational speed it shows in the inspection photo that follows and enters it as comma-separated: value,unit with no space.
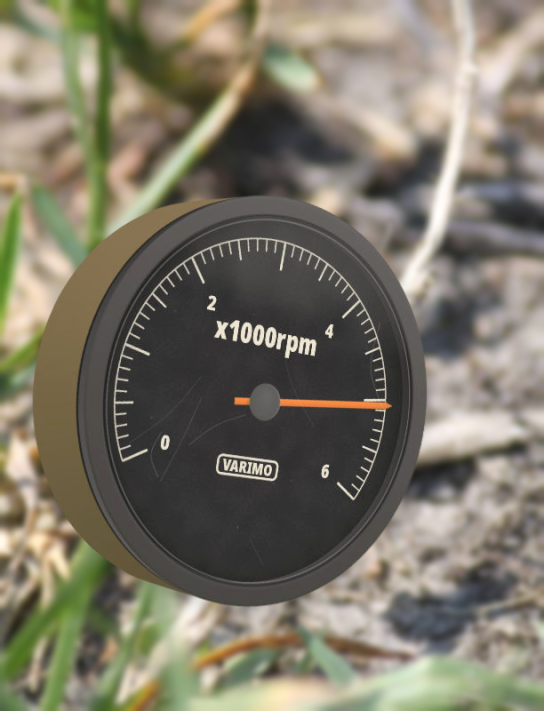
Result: 5050,rpm
